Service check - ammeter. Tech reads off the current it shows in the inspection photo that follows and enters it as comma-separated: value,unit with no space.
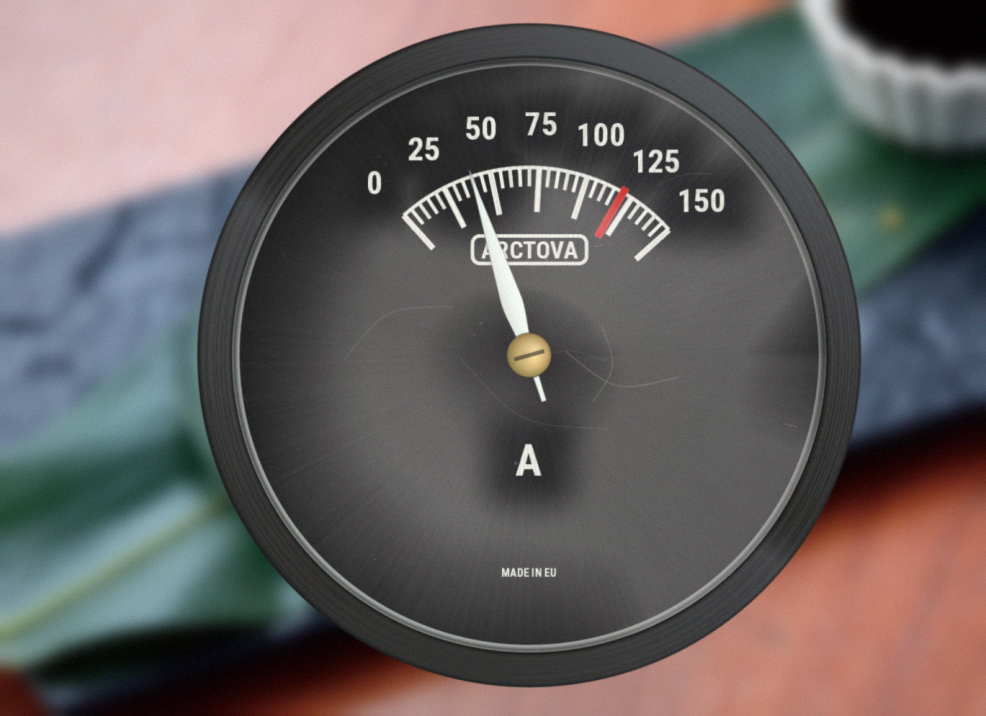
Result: 40,A
